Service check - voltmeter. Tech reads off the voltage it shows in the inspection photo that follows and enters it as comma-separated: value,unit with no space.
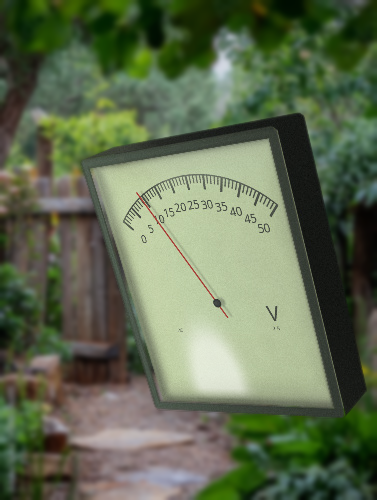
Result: 10,V
